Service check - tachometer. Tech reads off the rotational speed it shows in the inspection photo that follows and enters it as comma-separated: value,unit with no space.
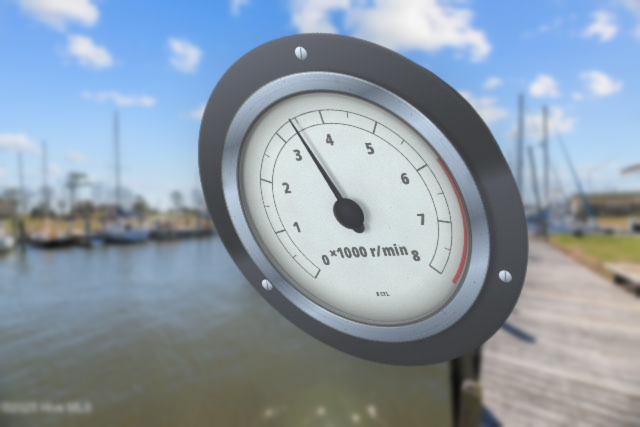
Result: 3500,rpm
